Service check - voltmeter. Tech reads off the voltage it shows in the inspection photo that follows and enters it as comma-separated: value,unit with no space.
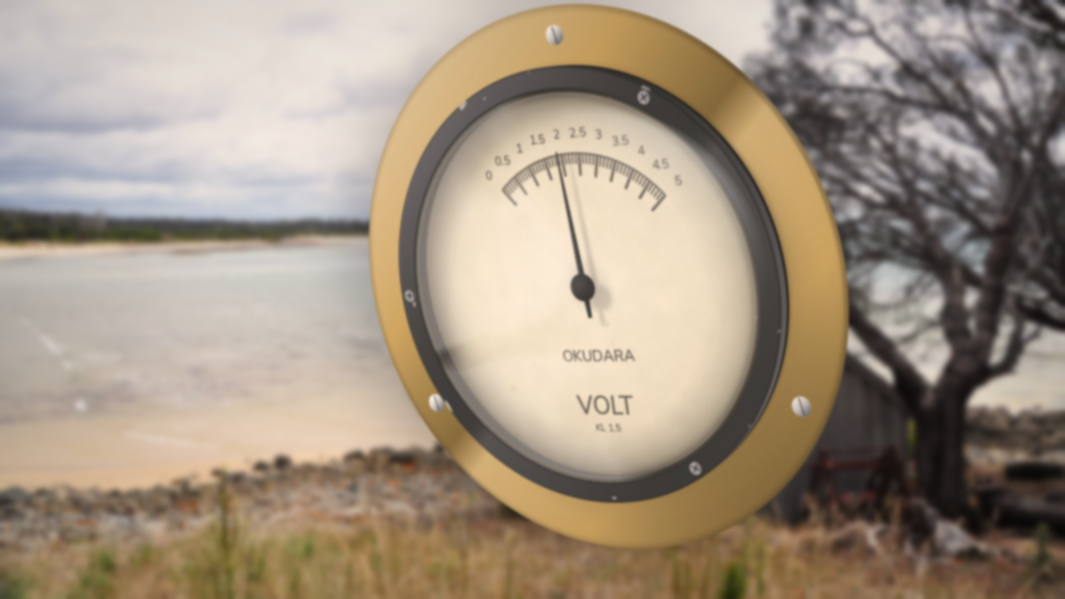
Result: 2,V
